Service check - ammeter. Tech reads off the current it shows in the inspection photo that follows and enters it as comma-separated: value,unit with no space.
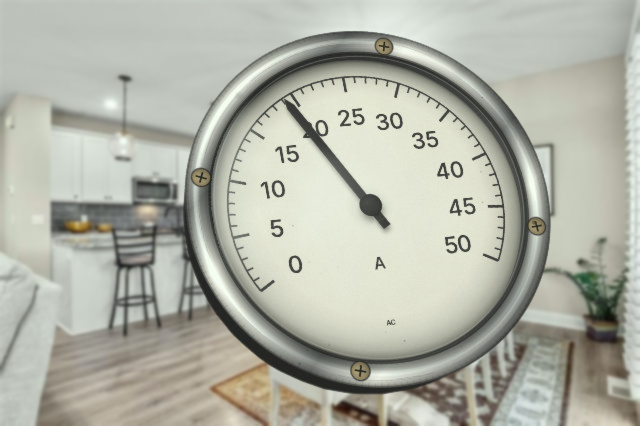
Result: 19,A
